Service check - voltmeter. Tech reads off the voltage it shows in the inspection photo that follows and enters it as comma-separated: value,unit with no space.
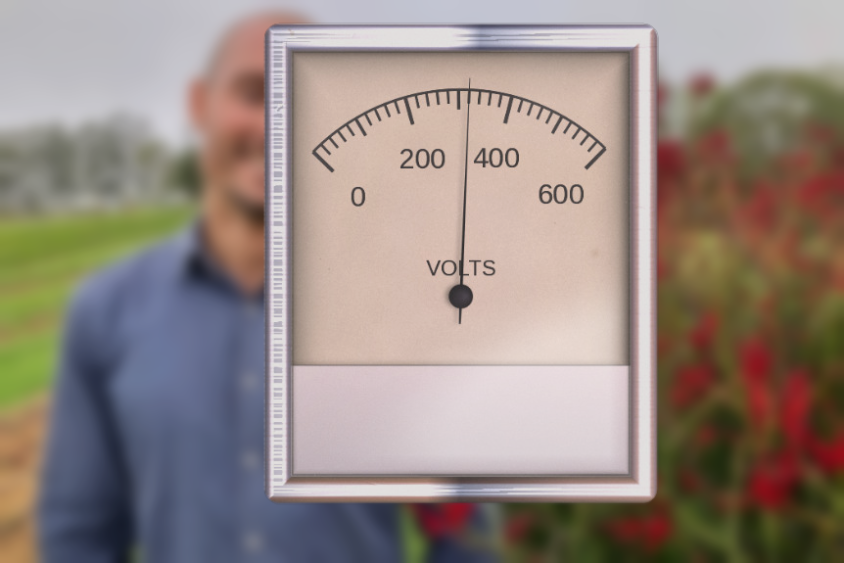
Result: 320,V
